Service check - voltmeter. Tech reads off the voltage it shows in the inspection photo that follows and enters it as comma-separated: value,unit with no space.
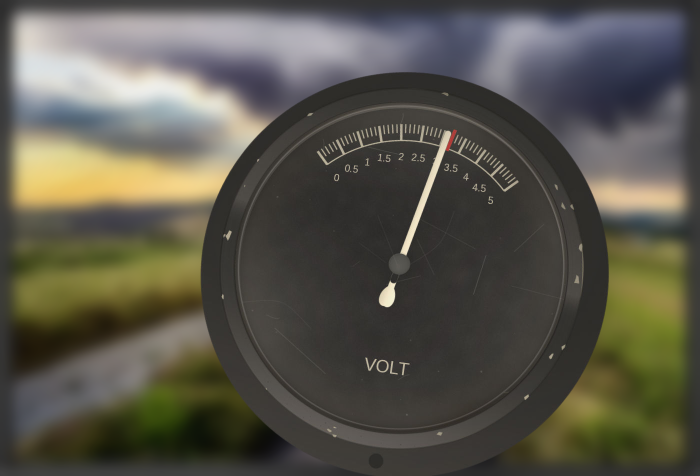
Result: 3.1,V
